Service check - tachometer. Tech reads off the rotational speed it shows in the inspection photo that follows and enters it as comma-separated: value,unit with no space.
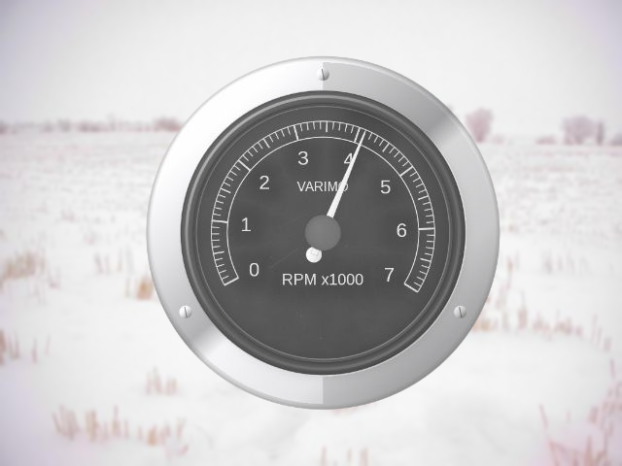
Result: 4100,rpm
